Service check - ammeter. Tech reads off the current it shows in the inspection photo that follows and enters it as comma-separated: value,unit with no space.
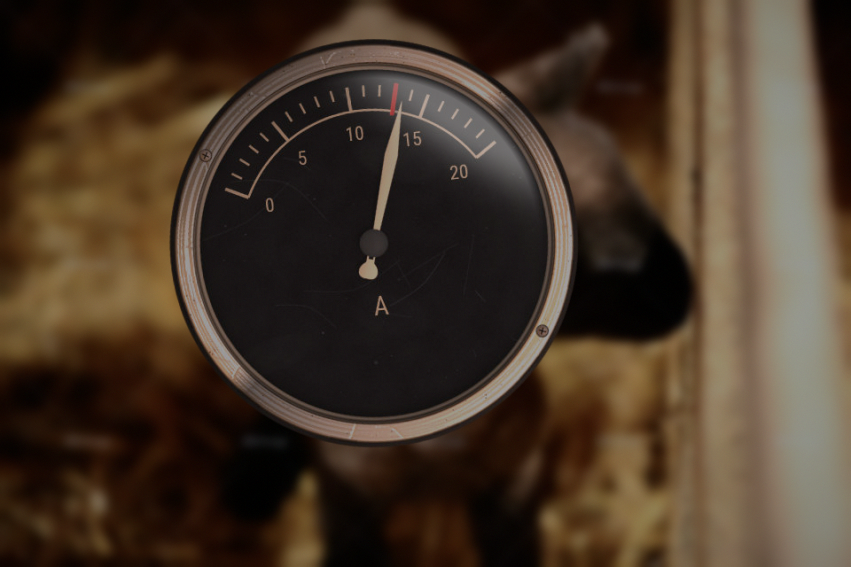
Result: 13.5,A
